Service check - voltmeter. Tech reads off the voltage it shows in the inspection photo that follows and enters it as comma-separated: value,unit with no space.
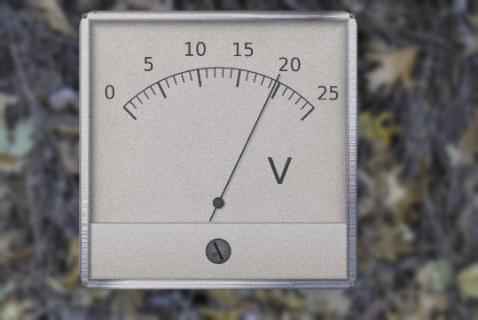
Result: 19.5,V
